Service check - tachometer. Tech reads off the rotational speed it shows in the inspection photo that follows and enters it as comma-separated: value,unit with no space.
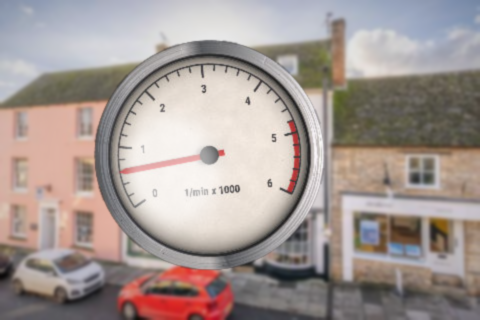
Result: 600,rpm
